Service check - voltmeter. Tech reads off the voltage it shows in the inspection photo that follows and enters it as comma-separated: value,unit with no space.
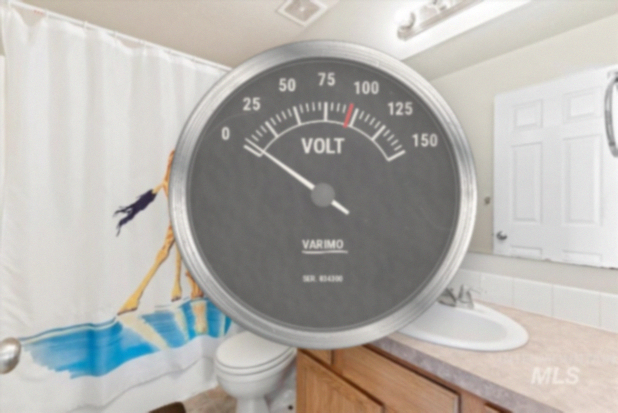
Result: 5,V
